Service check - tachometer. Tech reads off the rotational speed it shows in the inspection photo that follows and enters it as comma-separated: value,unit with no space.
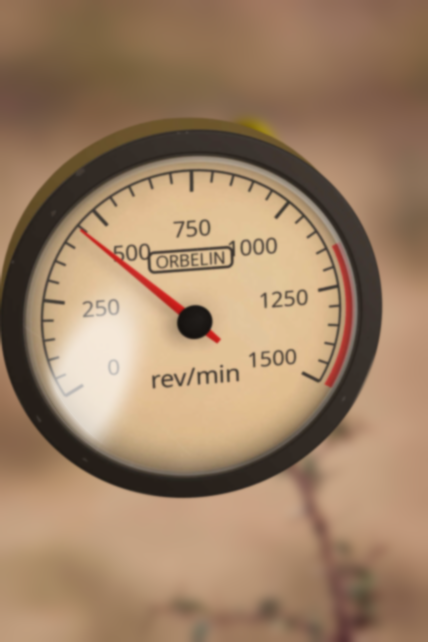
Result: 450,rpm
